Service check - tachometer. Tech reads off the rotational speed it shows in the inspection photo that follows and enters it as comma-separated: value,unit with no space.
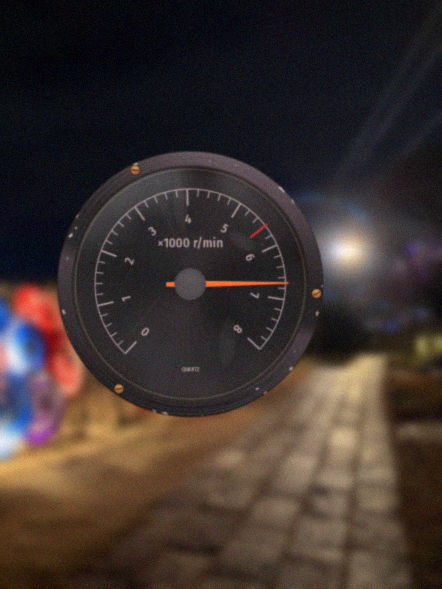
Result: 6700,rpm
